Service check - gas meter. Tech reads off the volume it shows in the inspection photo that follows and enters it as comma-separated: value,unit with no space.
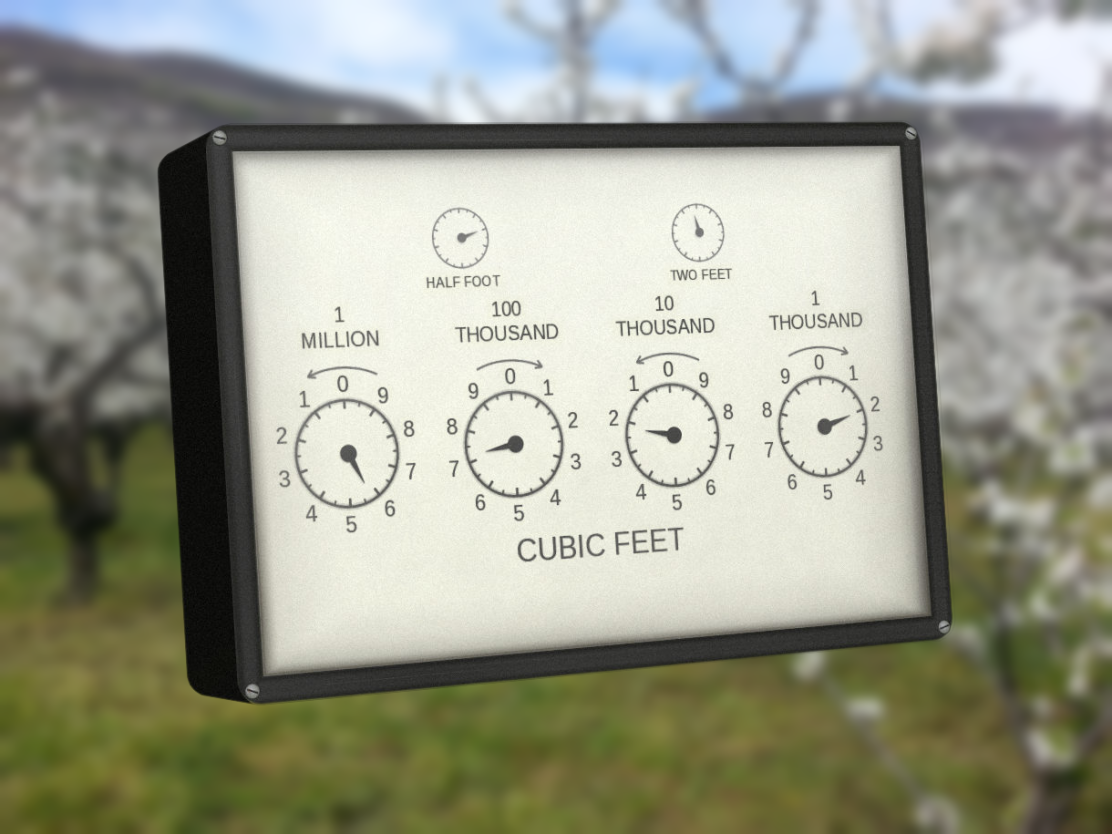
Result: 572200,ft³
